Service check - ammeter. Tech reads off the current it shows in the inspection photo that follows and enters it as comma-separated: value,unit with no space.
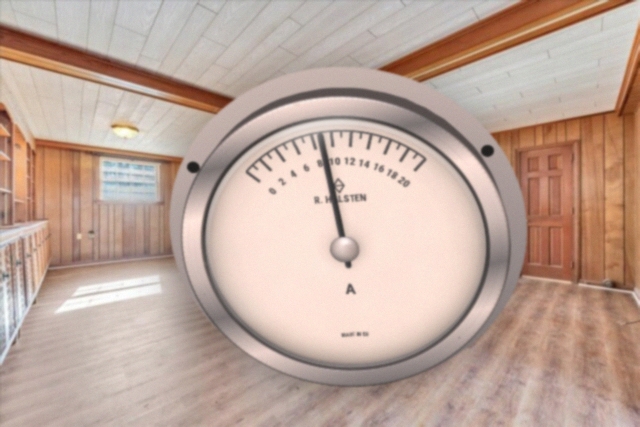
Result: 9,A
